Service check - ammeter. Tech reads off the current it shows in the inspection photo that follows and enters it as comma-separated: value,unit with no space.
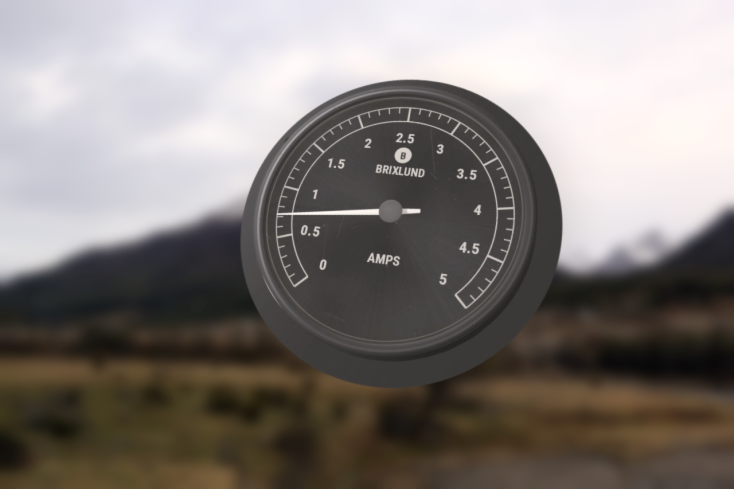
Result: 0.7,A
